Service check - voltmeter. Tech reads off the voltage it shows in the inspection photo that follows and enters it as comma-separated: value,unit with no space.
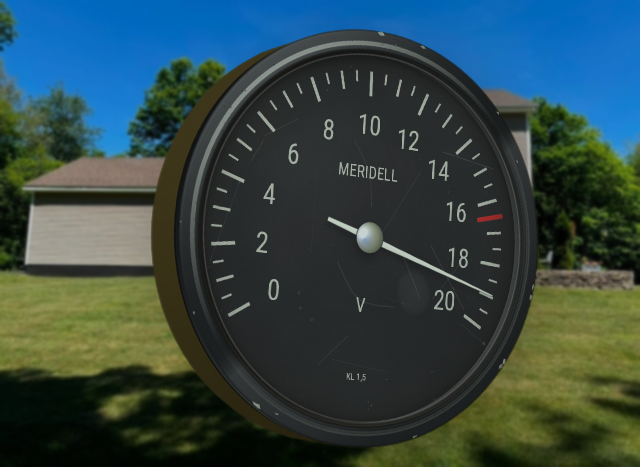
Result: 19,V
